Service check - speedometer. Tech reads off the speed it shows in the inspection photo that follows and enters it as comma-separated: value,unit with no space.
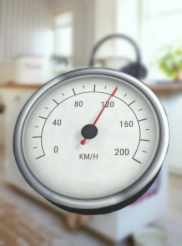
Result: 120,km/h
